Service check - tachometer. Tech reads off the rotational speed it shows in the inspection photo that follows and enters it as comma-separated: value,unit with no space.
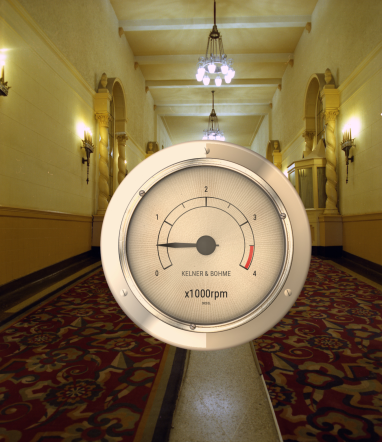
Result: 500,rpm
